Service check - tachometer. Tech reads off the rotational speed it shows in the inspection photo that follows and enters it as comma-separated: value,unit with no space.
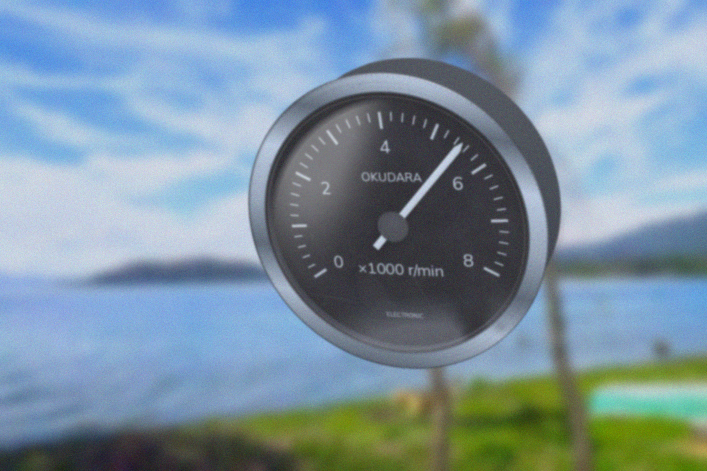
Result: 5500,rpm
